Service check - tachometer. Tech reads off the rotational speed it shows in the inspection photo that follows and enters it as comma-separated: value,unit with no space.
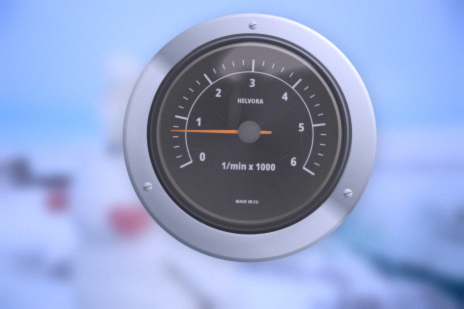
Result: 700,rpm
